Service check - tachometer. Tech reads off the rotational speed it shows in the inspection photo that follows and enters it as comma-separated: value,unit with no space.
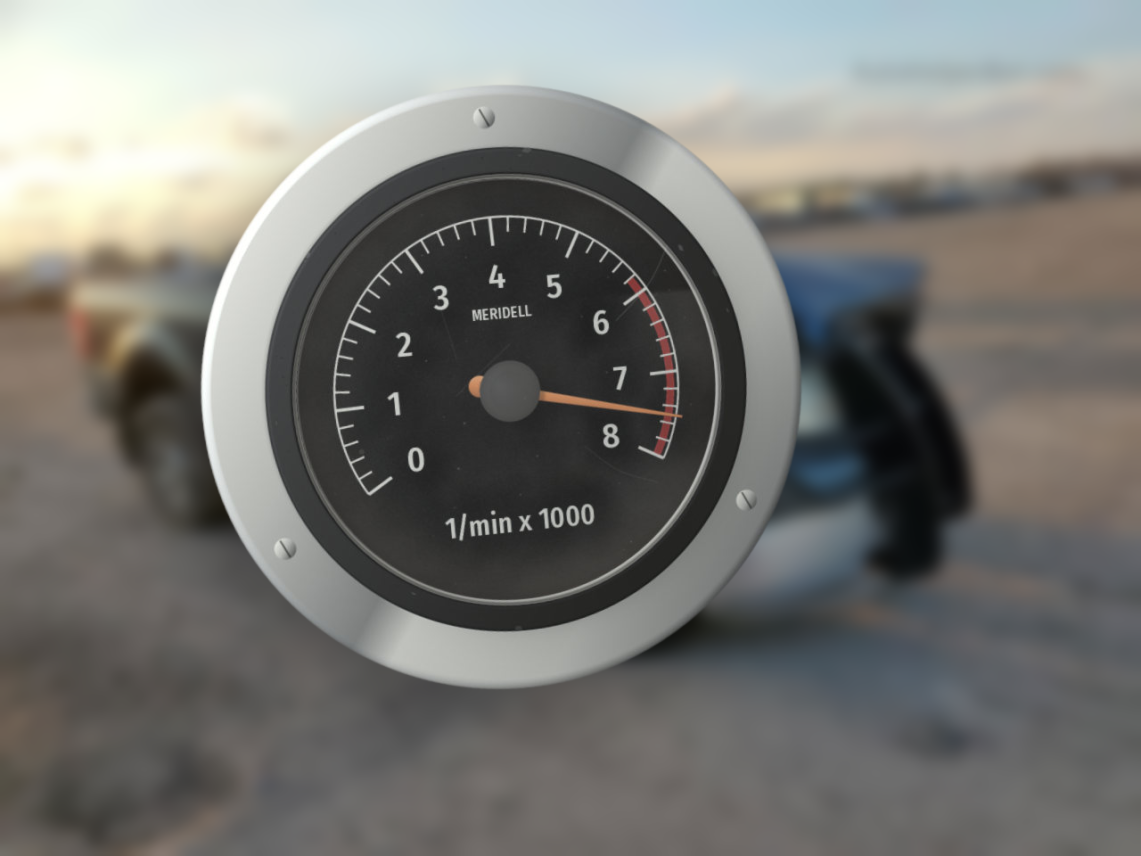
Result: 7500,rpm
